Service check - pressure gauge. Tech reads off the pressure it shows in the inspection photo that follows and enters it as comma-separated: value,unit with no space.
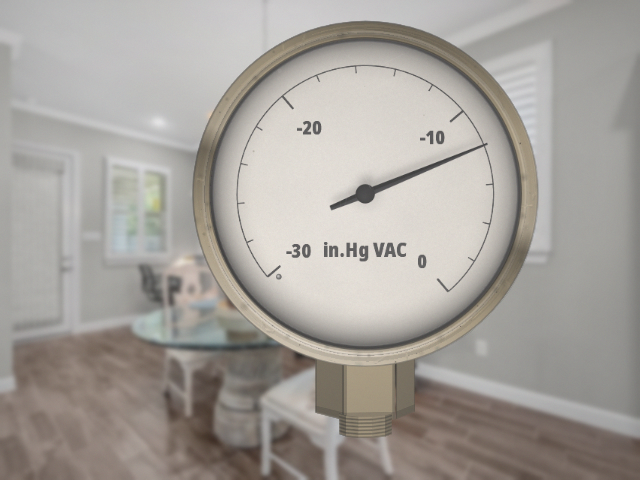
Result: -8,inHg
